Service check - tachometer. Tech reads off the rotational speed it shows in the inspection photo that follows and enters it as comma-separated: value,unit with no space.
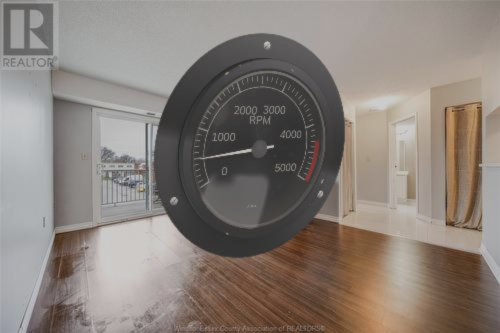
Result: 500,rpm
